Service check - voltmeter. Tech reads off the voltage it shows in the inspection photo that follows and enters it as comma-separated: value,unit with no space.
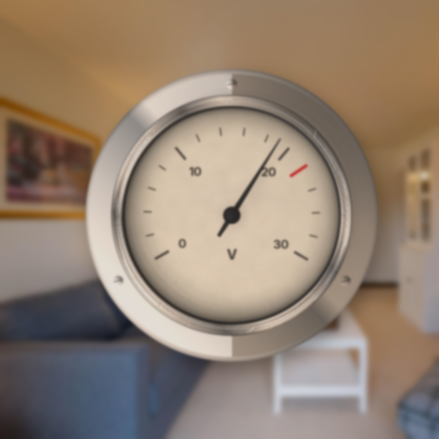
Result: 19,V
